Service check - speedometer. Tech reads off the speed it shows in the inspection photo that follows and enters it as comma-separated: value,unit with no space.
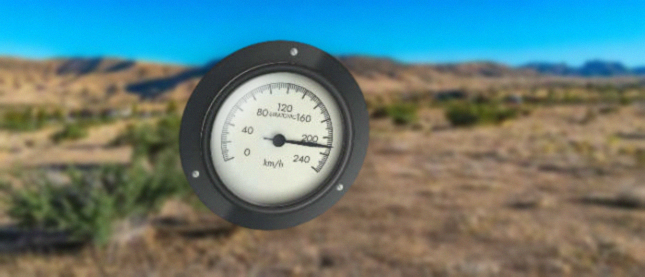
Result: 210,km/h
